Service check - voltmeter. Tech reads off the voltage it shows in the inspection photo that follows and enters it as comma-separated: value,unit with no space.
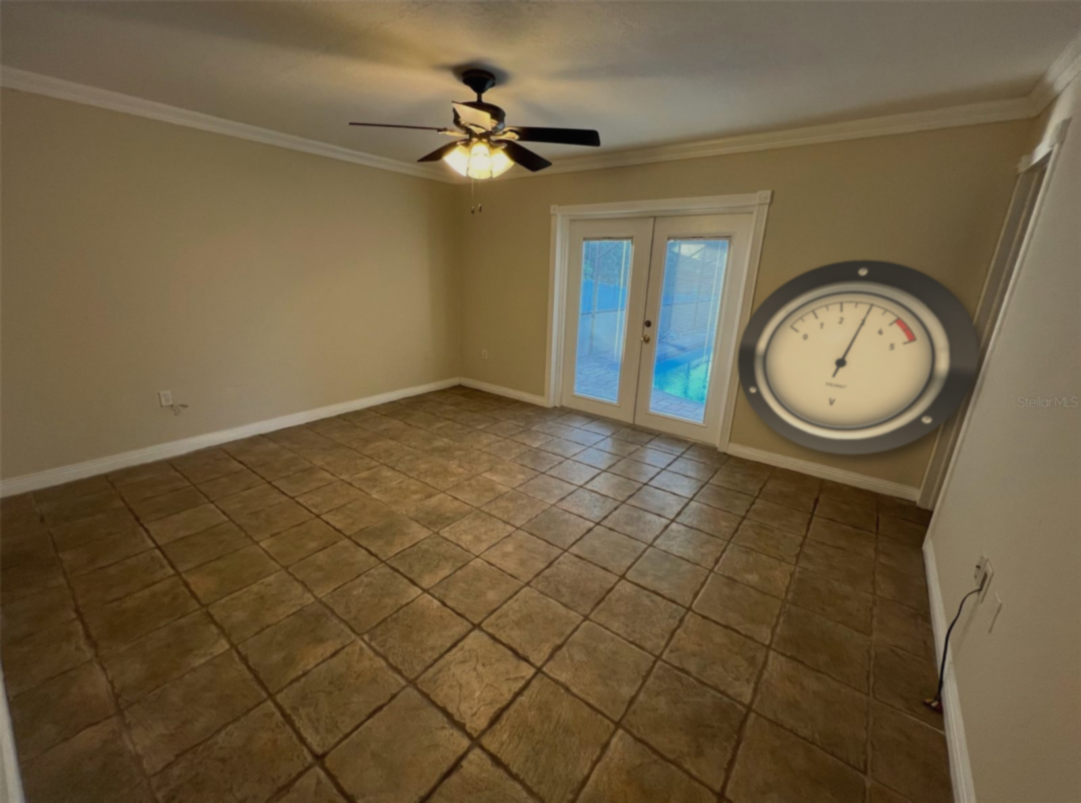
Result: 3,V
